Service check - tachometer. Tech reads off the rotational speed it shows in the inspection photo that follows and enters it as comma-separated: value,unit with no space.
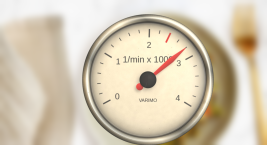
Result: 2800,rpm
